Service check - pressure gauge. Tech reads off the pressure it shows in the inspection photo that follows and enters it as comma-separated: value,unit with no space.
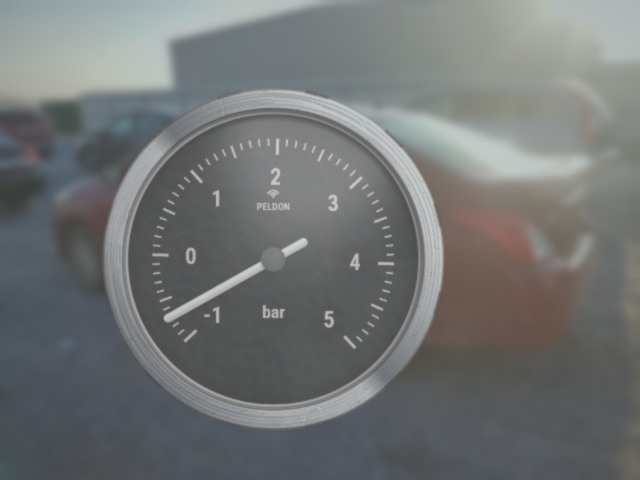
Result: -0.7,bar
